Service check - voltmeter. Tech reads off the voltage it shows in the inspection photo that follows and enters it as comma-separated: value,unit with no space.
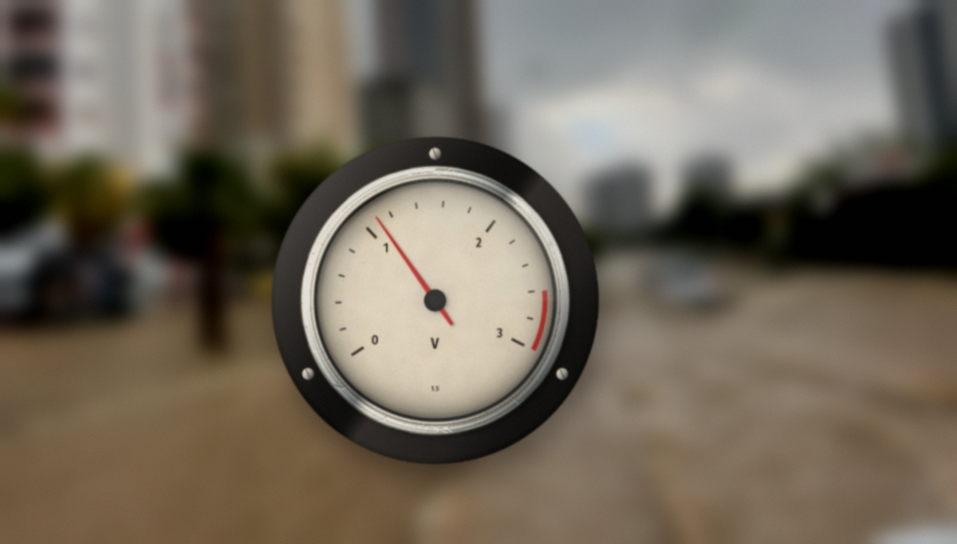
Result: 1.1,V
